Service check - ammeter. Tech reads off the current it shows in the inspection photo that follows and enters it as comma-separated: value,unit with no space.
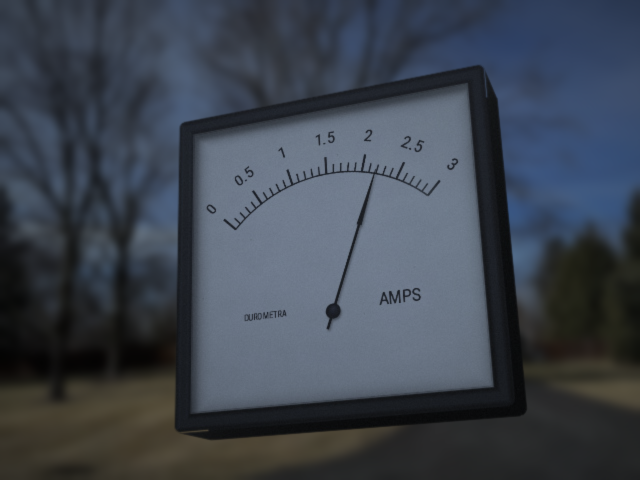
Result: 2.2,A
